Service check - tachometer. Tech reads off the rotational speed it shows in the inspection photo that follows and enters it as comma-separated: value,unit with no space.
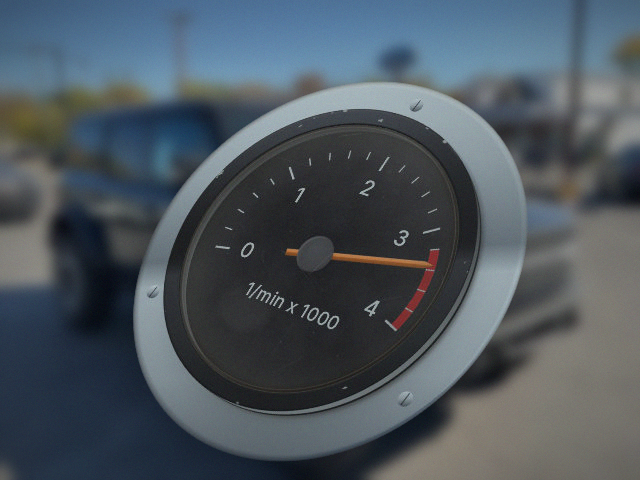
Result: 3400,rpm
